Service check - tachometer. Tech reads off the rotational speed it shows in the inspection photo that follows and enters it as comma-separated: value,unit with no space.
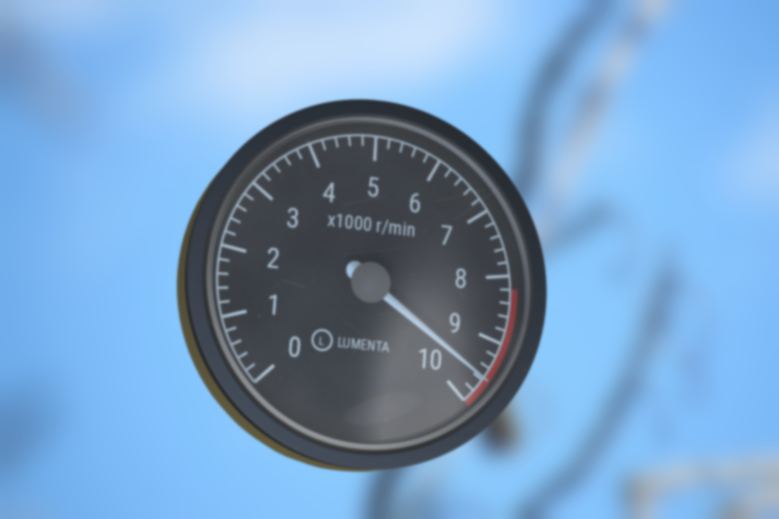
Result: 9600,rpm
